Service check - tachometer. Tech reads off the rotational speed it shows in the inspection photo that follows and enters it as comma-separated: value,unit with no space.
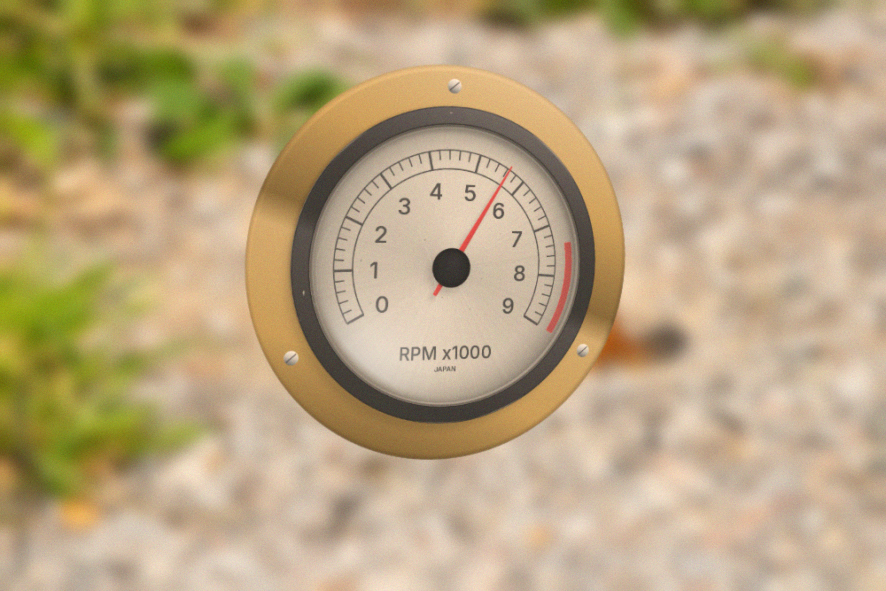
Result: 5600,rpm
